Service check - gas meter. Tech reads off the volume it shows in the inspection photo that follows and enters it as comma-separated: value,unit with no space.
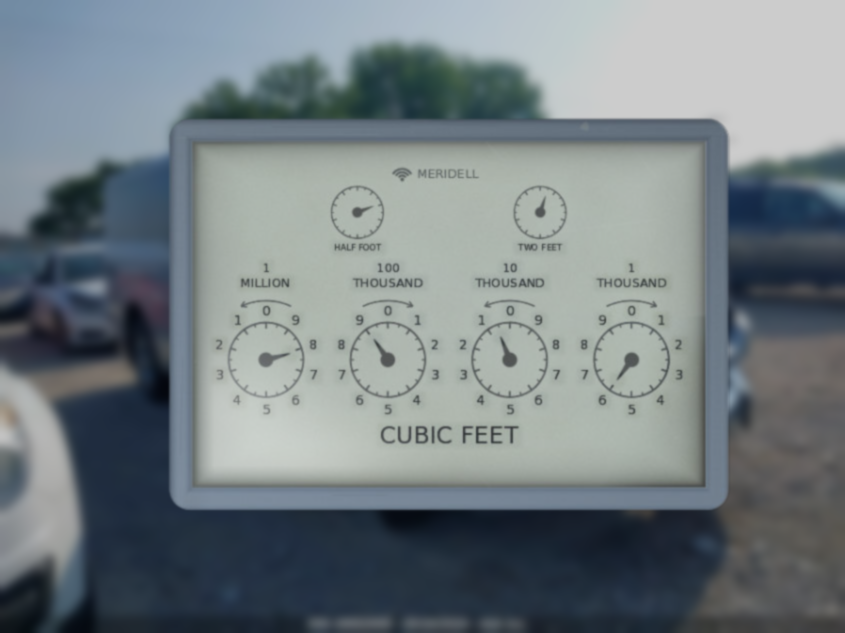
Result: 790600,ft³
